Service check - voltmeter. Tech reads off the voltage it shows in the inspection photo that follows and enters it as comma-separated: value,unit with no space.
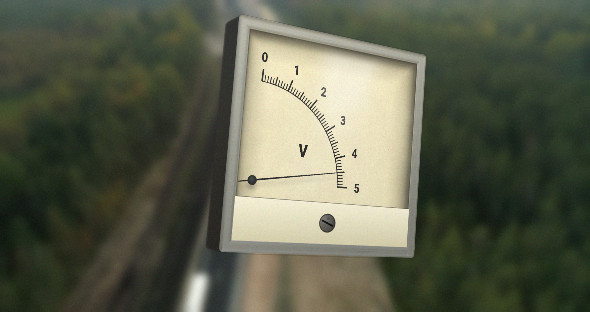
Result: 4.5,V
